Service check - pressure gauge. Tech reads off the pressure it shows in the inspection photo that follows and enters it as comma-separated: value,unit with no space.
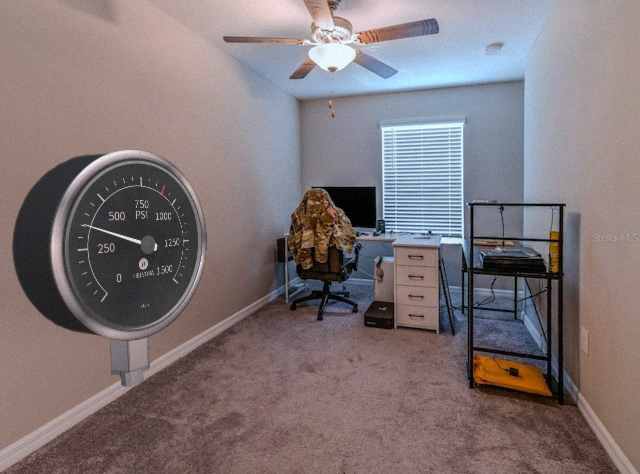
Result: 350,psi
